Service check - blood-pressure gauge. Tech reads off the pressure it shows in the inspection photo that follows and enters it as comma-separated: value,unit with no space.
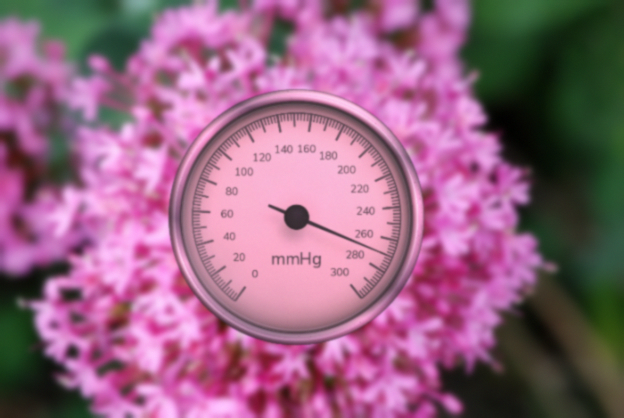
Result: 270,mmHg
